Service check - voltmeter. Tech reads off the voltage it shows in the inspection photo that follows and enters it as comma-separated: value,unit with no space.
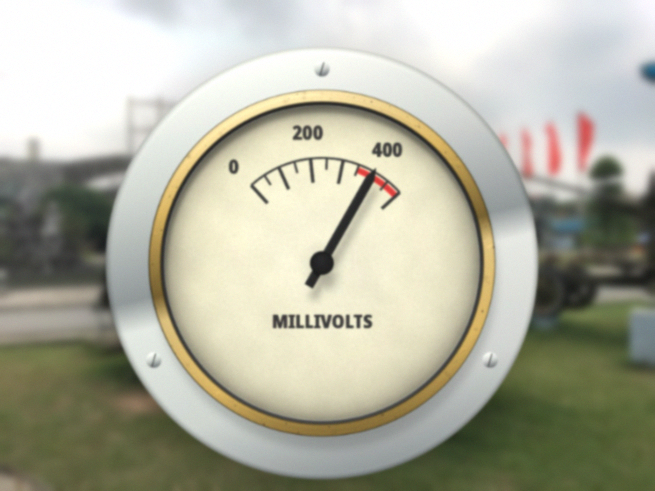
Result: 400,mV
